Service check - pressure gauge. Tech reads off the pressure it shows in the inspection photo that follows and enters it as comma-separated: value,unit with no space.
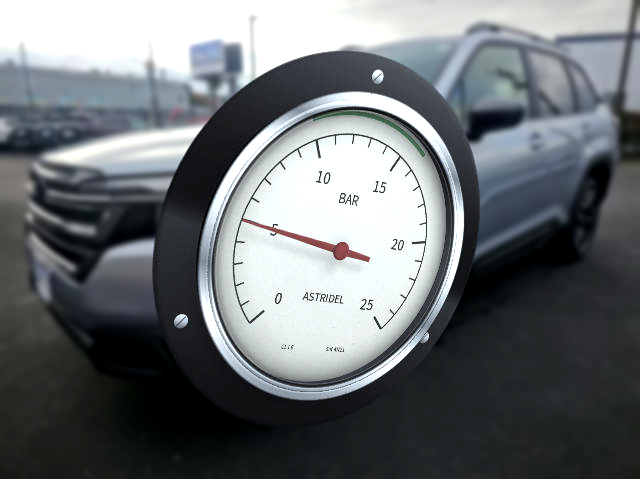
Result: 5,bar
